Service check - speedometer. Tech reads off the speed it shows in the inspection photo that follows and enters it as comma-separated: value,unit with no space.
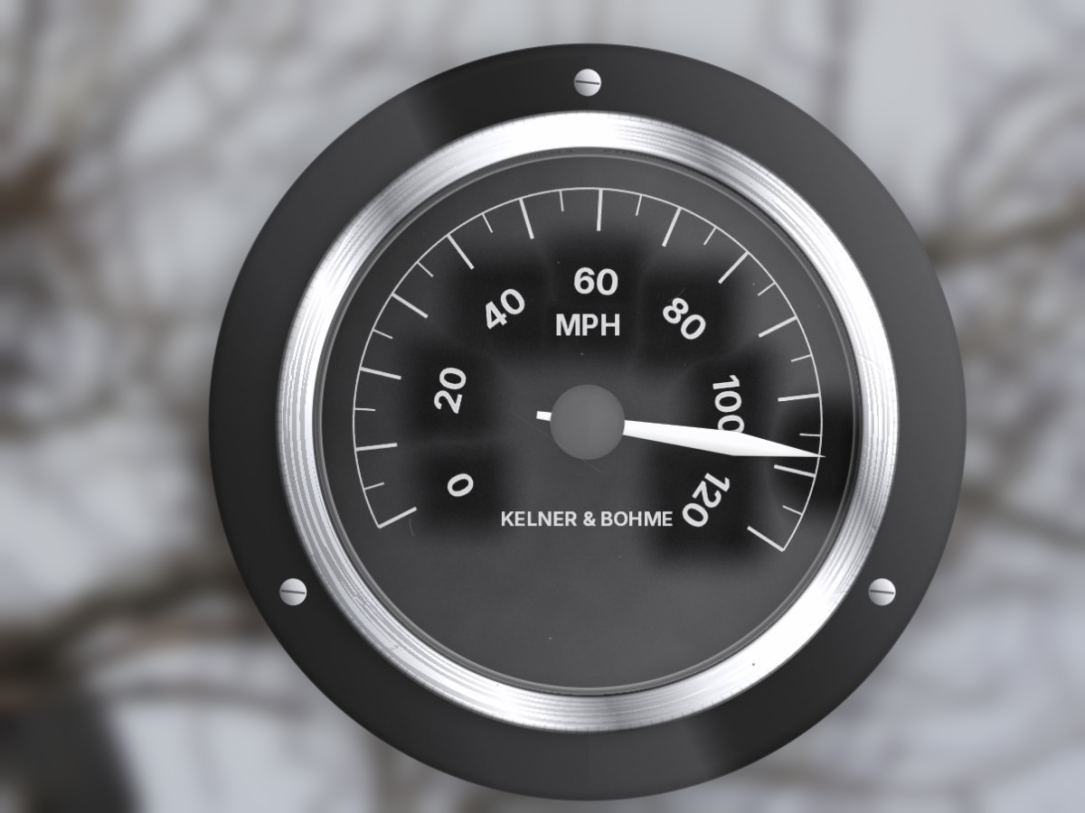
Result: 107.5,mph
